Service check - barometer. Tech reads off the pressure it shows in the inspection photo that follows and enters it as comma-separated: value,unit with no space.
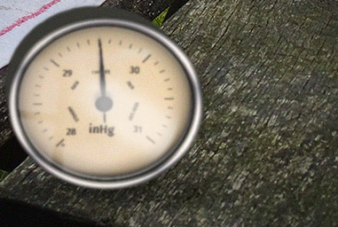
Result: 29.5,inHg
